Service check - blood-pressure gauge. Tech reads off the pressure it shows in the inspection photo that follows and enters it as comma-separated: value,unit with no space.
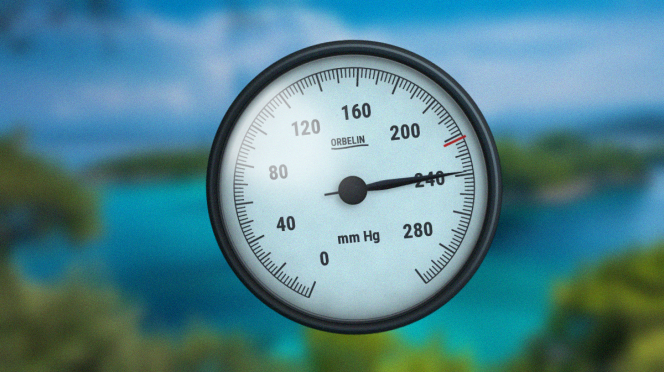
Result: 238,mmHg
